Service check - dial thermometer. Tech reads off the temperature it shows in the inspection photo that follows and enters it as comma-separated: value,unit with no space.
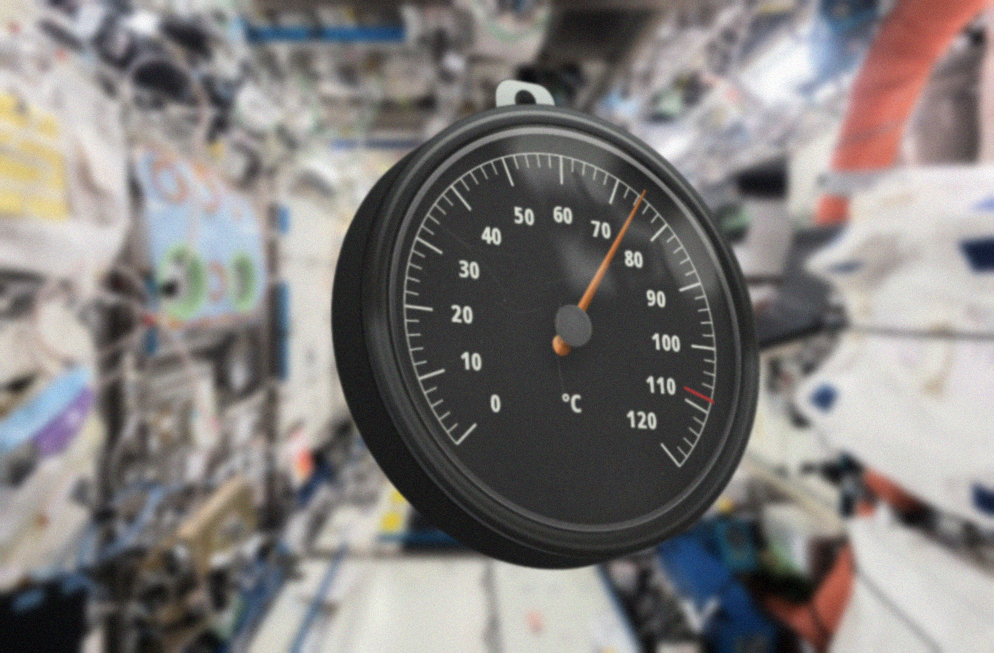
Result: 74,°C
